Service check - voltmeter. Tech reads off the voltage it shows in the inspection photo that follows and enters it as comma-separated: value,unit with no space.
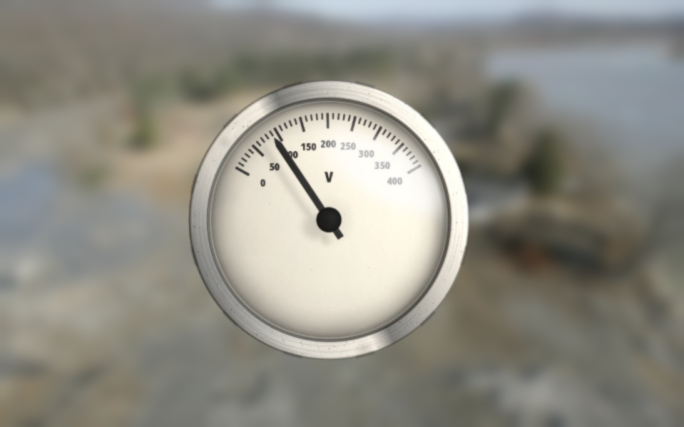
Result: 90,V
